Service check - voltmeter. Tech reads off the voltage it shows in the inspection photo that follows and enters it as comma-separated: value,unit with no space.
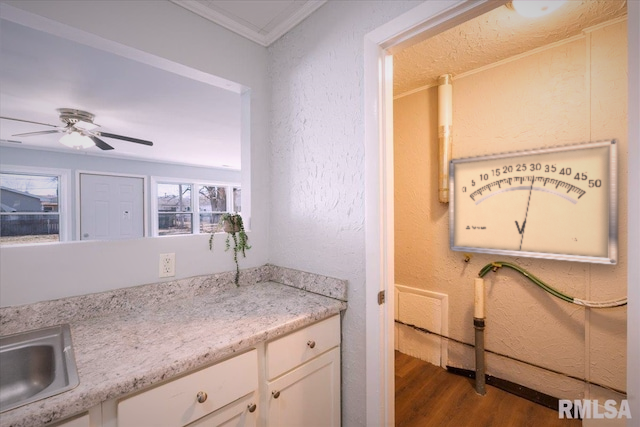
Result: 30,V
